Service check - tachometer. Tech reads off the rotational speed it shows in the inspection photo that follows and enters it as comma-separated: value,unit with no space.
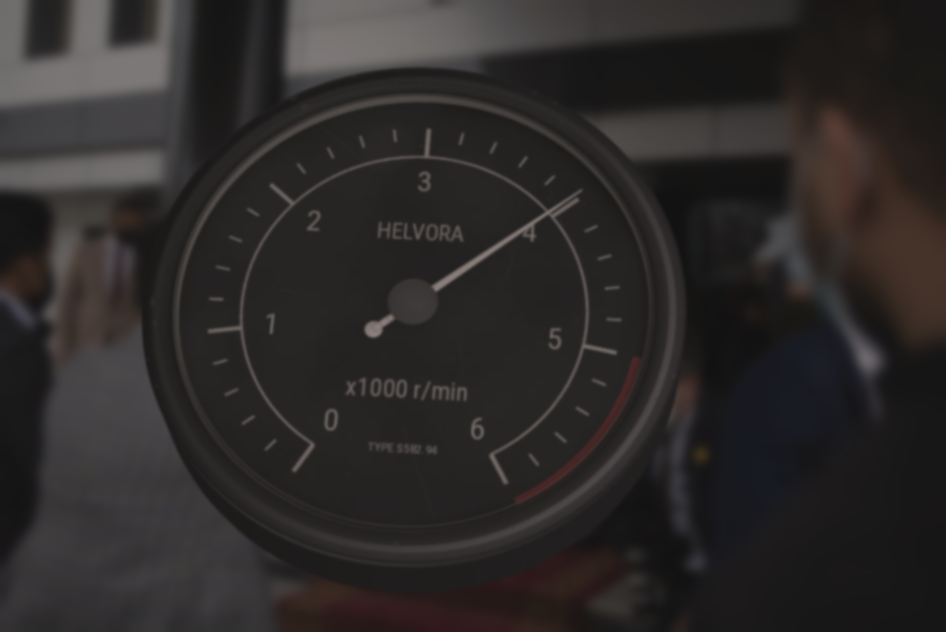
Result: 4000,rpm
